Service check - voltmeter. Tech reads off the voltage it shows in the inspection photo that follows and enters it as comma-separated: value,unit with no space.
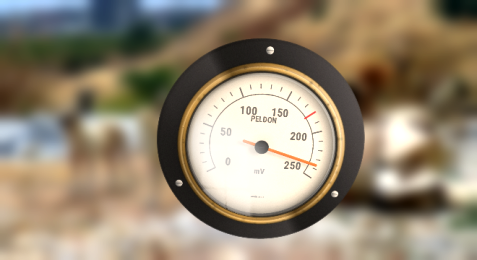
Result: 235,mV
